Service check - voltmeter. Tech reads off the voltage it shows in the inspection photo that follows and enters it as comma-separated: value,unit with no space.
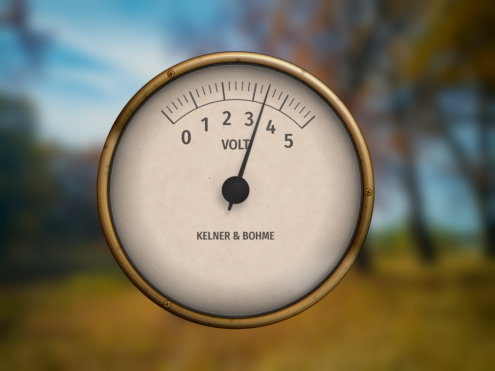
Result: 3.4,V
